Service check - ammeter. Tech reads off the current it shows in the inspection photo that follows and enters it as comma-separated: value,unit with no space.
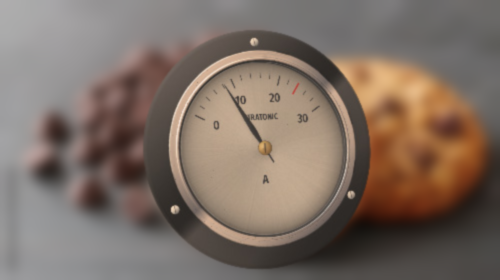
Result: 8,A
